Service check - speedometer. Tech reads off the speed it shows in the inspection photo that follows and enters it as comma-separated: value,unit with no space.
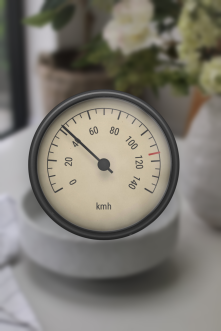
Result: 42.5,km/h
